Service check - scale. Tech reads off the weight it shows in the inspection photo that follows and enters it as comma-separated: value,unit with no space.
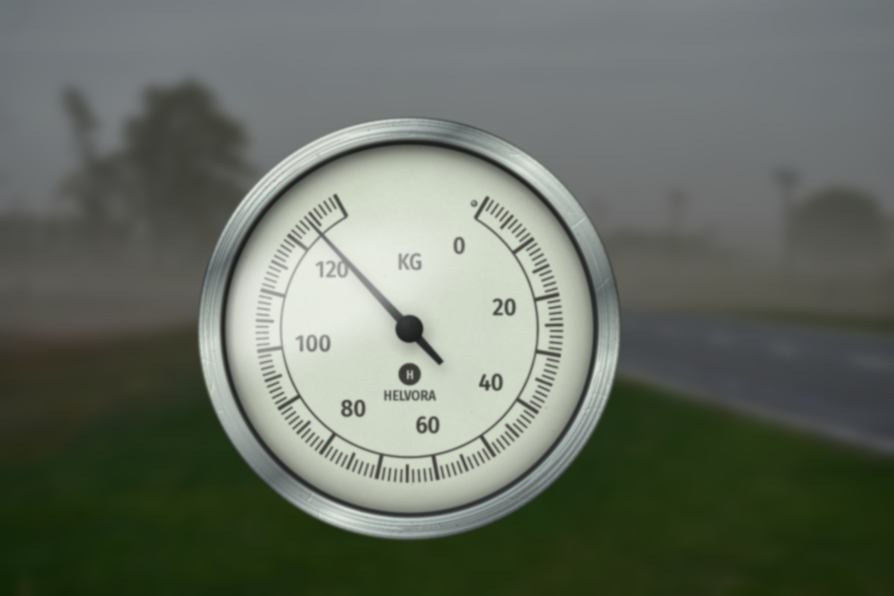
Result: 124,kg
